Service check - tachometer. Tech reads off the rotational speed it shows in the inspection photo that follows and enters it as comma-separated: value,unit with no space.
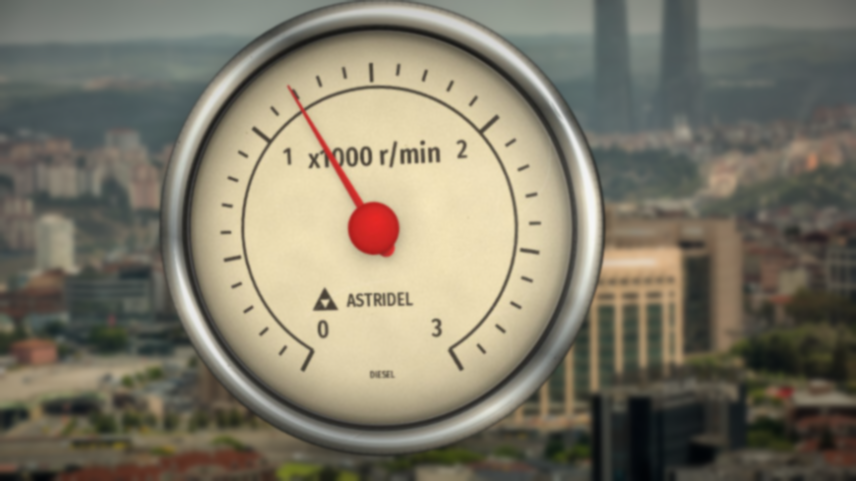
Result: 1200,rpm
